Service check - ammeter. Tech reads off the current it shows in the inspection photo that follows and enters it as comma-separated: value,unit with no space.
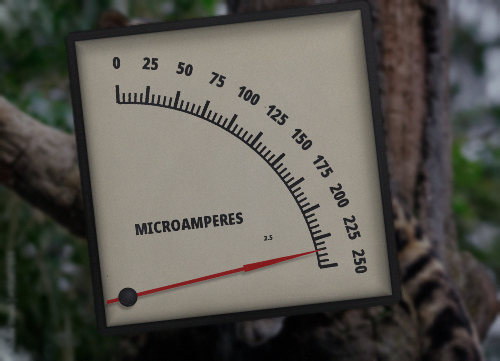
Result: 235,µA
